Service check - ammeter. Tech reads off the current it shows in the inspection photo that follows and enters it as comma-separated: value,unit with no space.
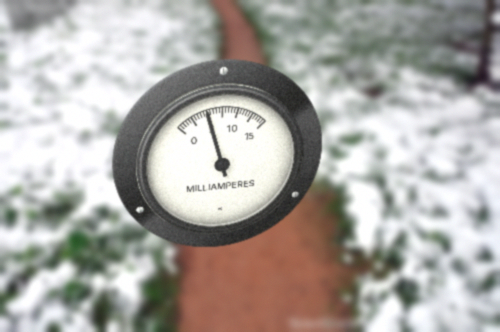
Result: 5,mA
